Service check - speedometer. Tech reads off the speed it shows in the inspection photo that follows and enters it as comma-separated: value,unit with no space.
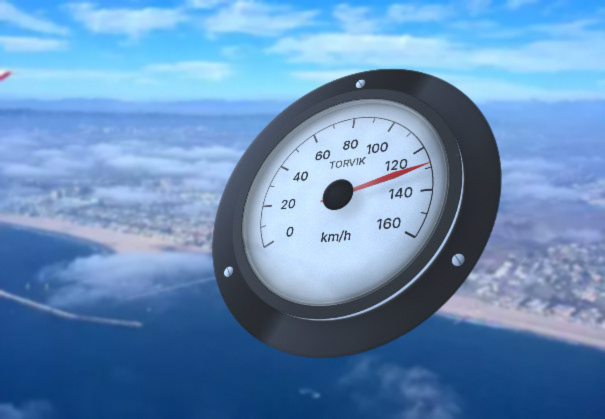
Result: 130,km/h
